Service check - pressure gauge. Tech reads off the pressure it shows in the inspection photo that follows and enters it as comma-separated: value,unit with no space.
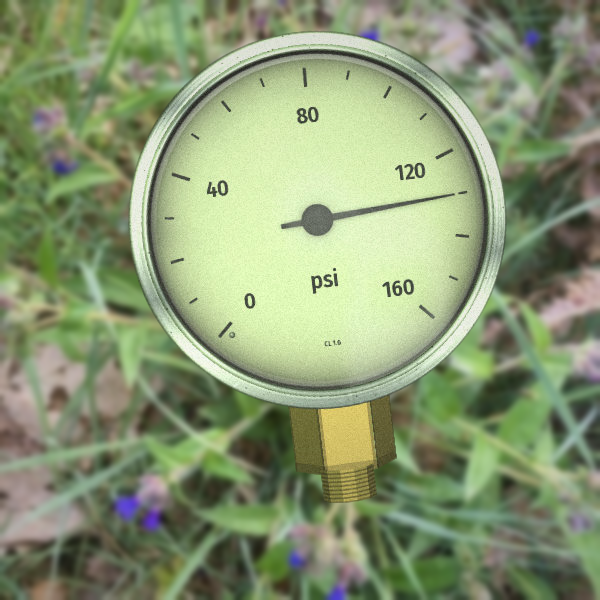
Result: 130,psi
